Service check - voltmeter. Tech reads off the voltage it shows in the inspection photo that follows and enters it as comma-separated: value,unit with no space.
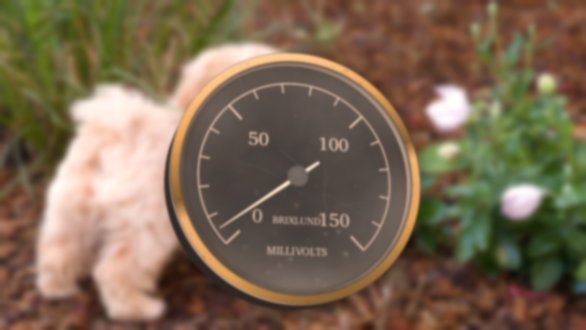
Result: 5,mV
